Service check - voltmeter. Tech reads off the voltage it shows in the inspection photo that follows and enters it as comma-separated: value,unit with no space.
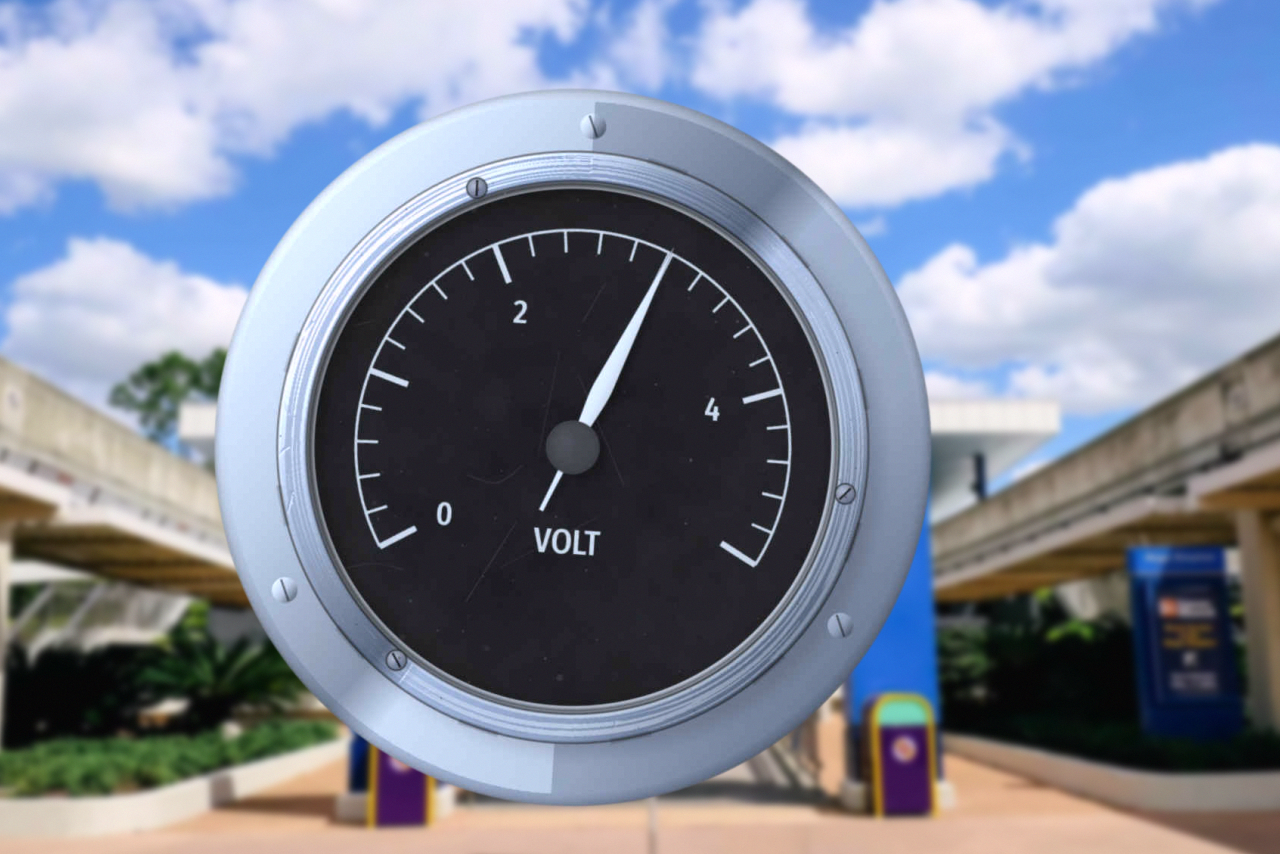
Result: 3,V
